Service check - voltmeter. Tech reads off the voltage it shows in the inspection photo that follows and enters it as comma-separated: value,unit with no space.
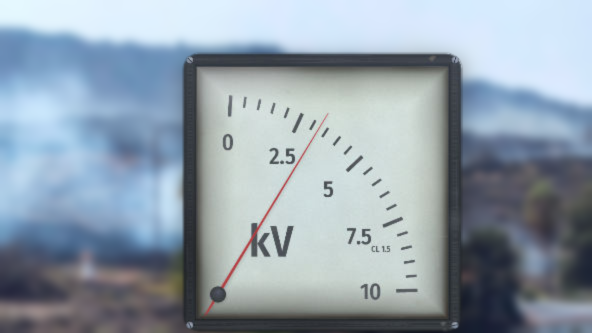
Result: 3.25,kV
